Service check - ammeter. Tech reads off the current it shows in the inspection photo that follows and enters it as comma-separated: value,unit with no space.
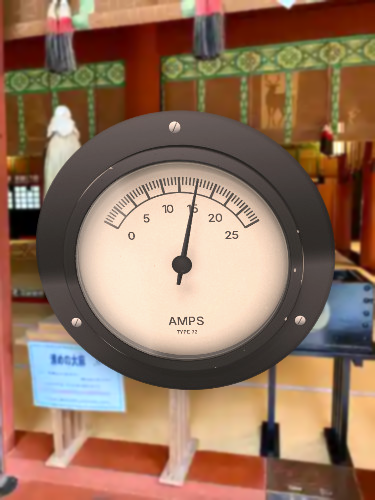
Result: 15,A
